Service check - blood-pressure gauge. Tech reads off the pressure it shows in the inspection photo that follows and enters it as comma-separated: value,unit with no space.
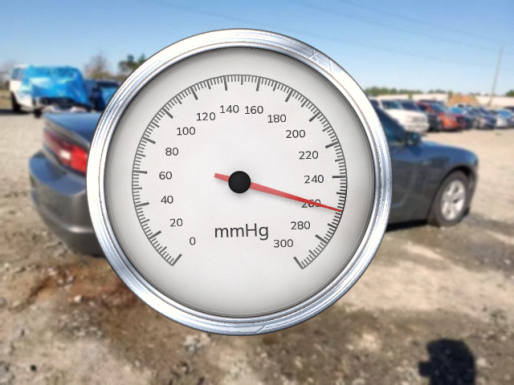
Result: 260,mmHg
